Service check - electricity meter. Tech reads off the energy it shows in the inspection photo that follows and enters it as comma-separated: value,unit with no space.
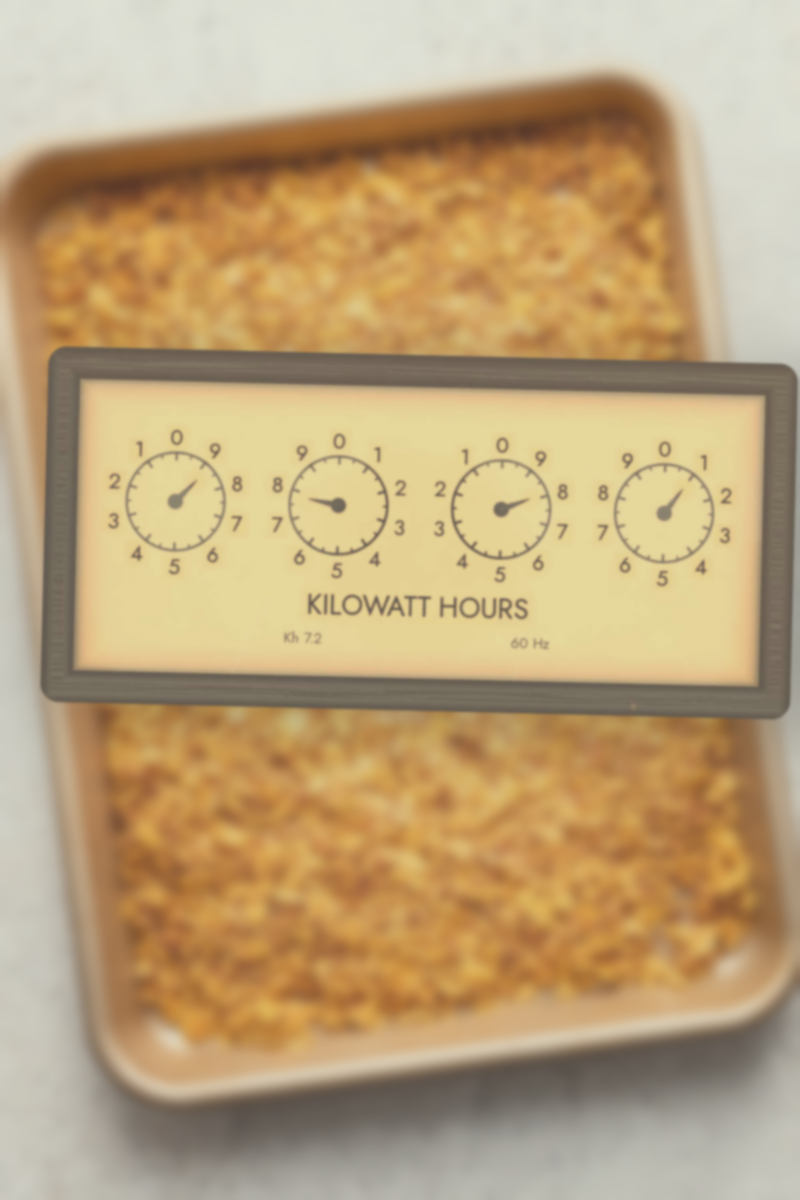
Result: 8781,kWh
